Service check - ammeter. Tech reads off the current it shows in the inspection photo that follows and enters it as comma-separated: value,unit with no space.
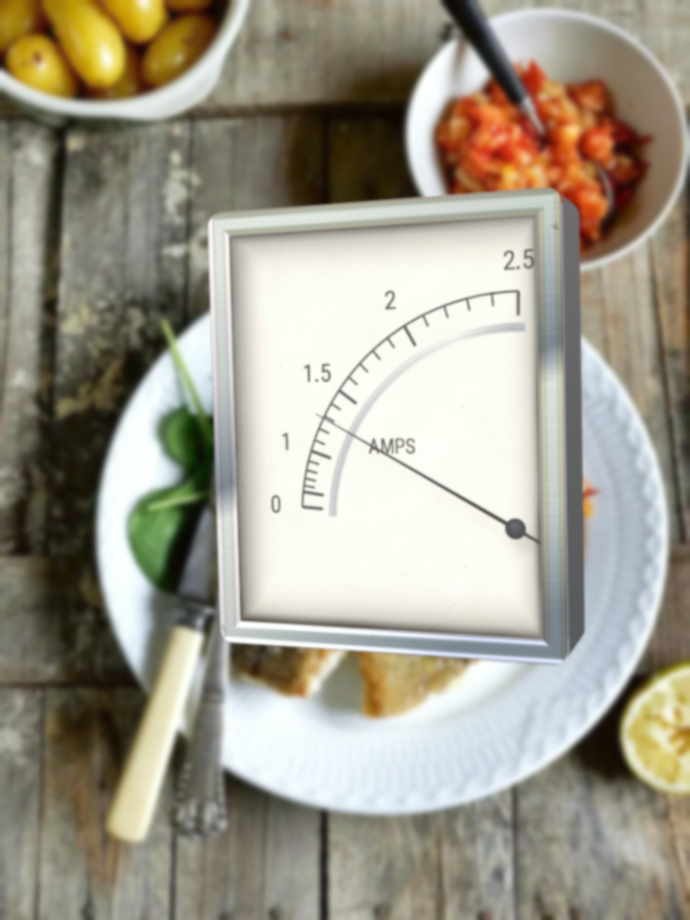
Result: 1.3,A
